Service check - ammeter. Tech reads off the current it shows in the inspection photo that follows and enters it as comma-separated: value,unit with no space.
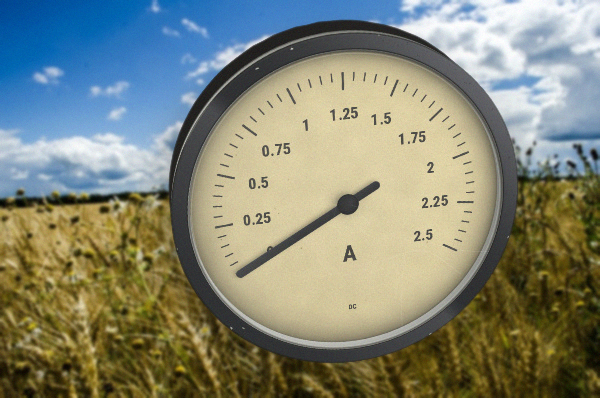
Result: 0,A
